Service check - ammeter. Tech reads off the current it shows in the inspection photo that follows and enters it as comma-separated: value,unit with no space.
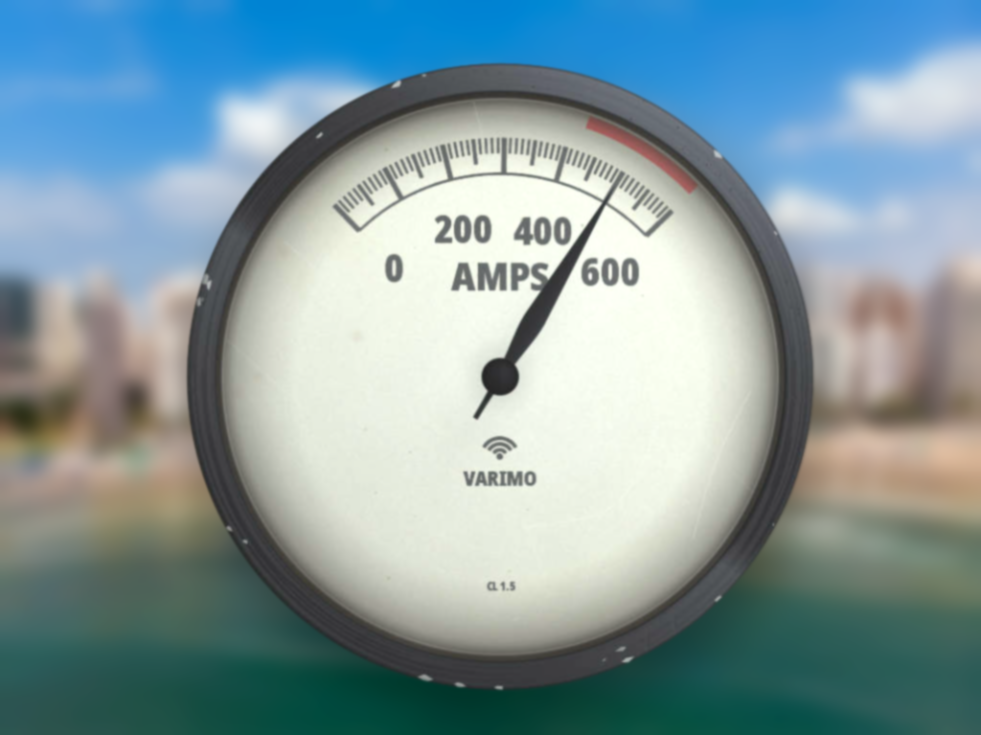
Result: 500,A
